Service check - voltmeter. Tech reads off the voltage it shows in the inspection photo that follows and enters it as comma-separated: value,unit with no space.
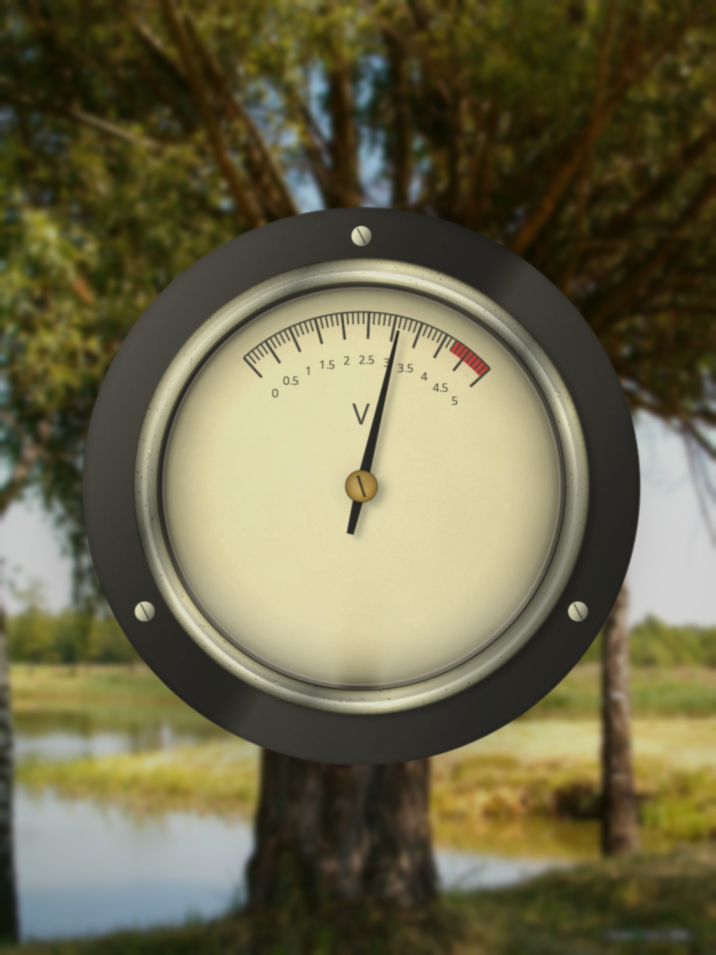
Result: 3.1,V
